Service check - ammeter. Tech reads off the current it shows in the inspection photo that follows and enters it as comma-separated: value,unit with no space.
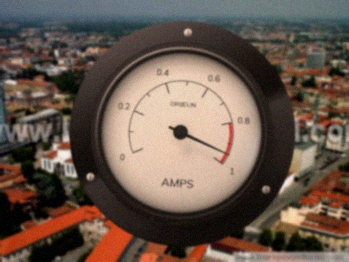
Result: 0.95,A
